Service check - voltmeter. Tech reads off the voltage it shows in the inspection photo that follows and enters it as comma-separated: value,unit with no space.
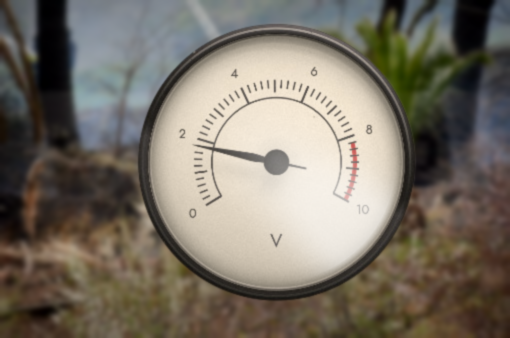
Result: 1.8,V
